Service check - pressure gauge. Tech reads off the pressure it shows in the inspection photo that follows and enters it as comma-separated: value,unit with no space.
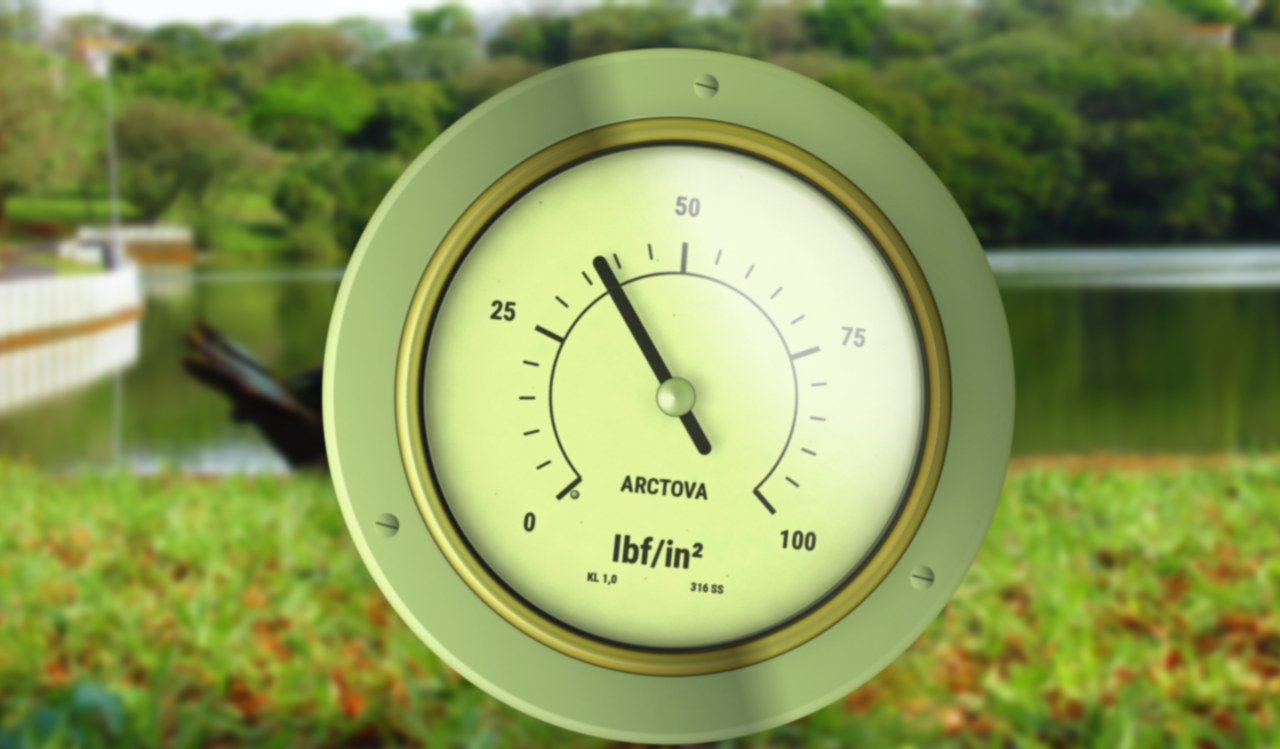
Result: 37.5,psi
